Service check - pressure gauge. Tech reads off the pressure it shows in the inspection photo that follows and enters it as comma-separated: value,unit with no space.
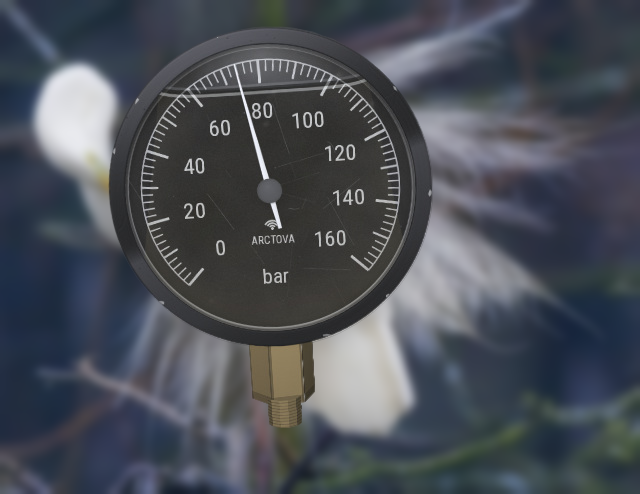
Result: 74,bar
